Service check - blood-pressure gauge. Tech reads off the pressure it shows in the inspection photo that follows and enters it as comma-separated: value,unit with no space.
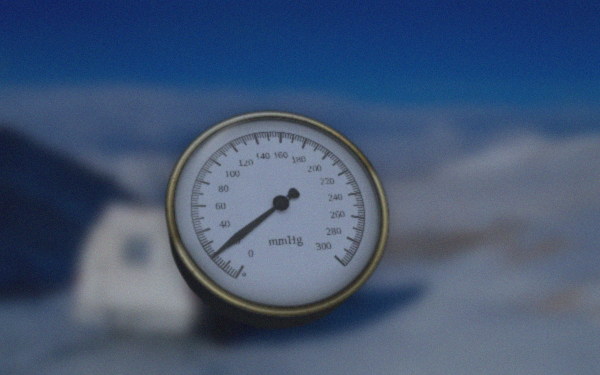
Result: 20,mmHg
